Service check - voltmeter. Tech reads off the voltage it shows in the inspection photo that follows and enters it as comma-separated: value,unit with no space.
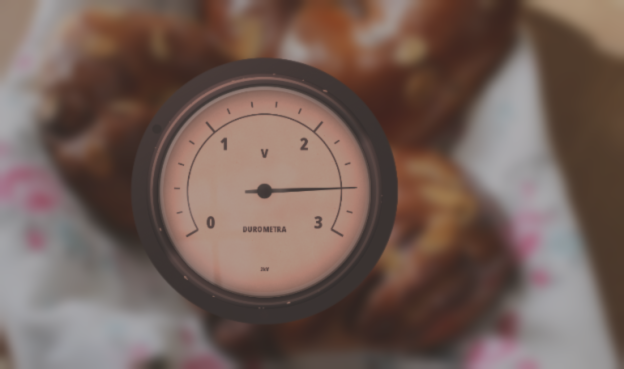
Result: 2.6,V
